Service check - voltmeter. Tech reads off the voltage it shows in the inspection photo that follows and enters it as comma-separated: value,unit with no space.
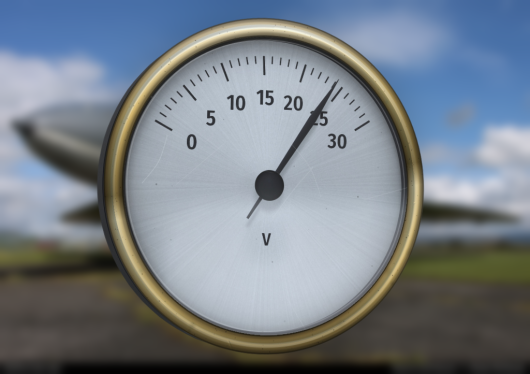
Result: 24,V
